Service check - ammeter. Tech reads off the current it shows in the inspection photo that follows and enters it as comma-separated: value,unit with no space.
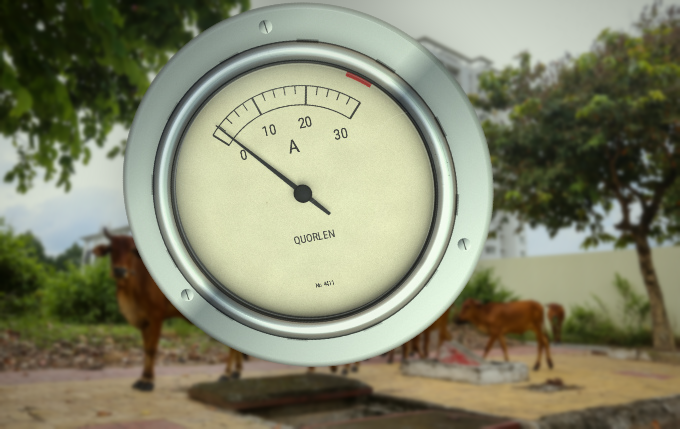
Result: 2,A
